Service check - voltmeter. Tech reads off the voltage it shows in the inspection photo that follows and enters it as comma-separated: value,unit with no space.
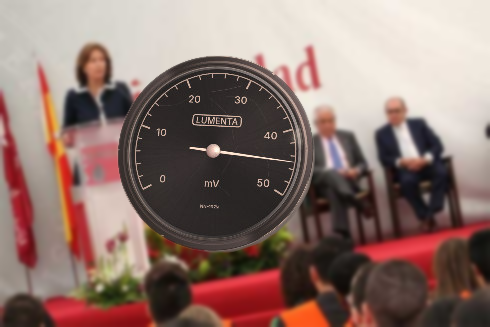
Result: 45,mV
